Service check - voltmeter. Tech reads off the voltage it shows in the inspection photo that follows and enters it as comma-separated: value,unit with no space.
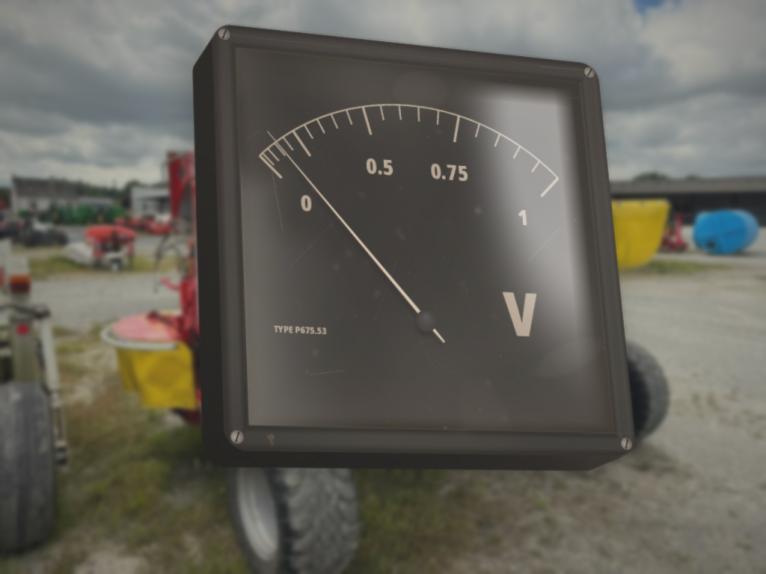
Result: 0.15,V
